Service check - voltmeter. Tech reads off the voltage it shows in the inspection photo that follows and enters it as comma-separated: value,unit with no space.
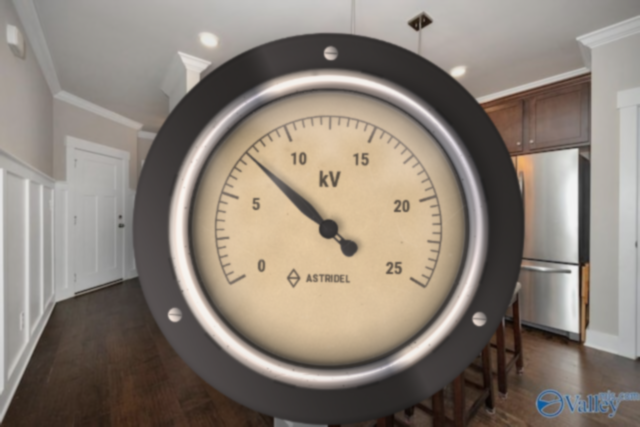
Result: 7.5,kV
